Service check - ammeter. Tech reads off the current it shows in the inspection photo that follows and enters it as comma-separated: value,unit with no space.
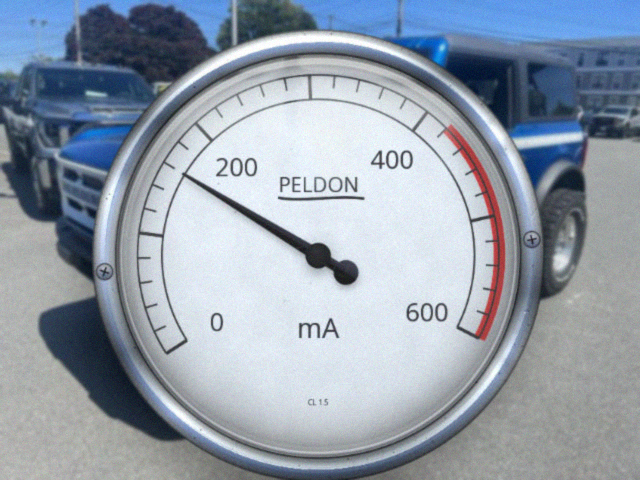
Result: 160,mA
